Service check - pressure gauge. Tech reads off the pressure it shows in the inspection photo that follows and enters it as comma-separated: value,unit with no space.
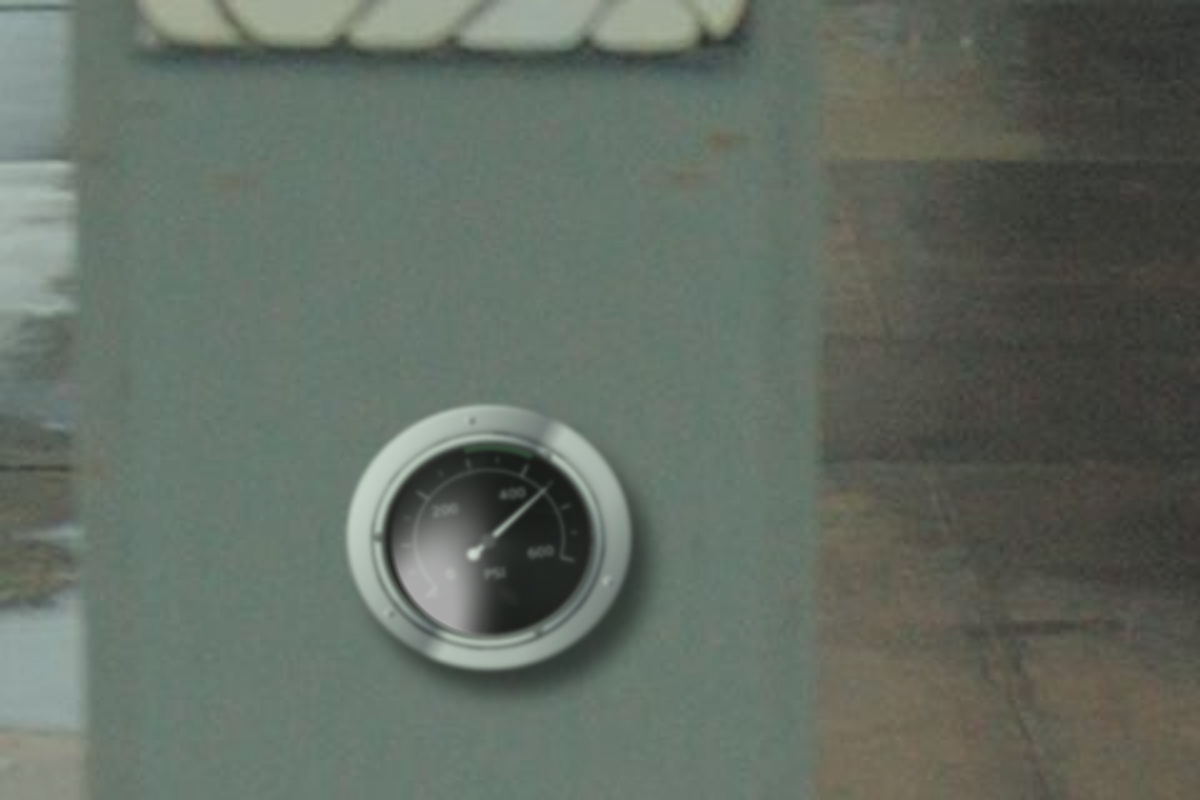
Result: 450,psi
